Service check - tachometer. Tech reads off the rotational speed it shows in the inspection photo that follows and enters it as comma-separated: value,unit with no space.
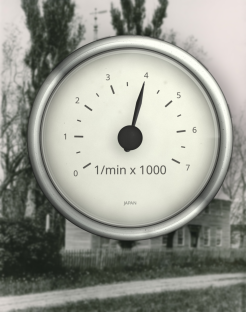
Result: 4000,rpm
